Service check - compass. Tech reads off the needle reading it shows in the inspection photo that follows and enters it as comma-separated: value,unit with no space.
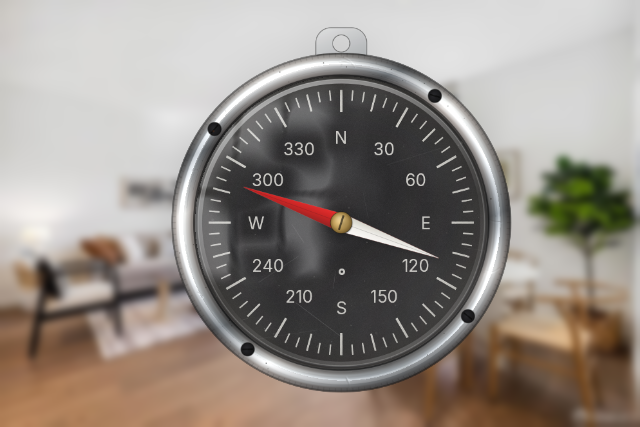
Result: 290,°
